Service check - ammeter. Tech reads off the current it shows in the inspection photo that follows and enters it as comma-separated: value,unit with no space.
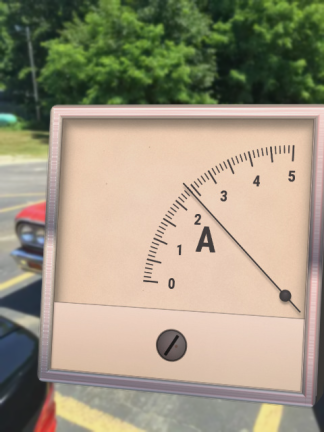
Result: 2.4,A
